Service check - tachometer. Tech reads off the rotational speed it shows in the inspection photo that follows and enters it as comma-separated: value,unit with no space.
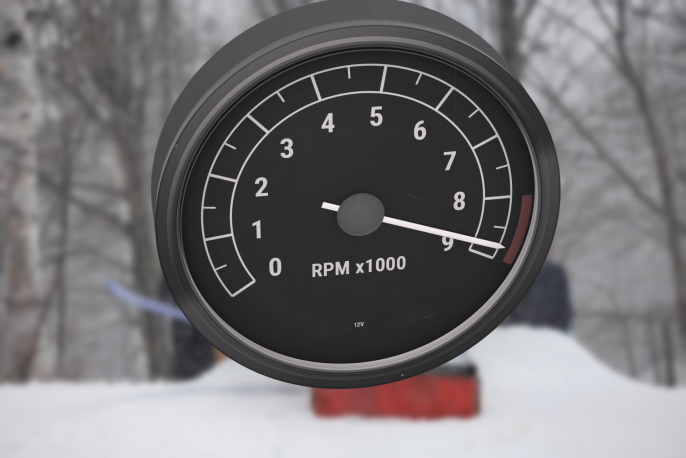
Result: 8750,rpm
